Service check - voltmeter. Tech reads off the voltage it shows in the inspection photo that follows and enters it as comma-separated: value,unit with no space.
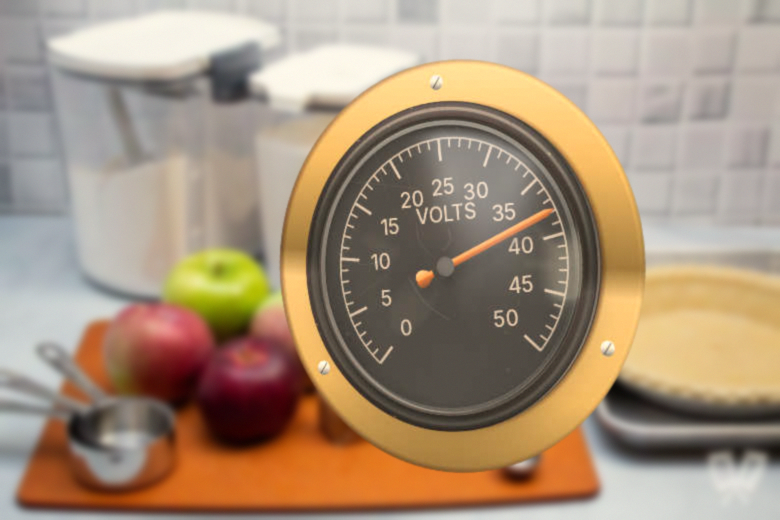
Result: 38,V
